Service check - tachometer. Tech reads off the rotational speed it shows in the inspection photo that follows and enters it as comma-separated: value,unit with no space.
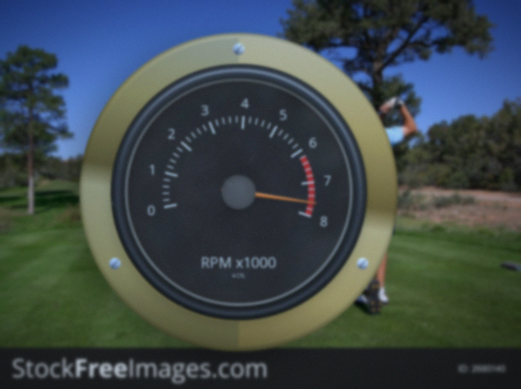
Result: 7600,rpm
